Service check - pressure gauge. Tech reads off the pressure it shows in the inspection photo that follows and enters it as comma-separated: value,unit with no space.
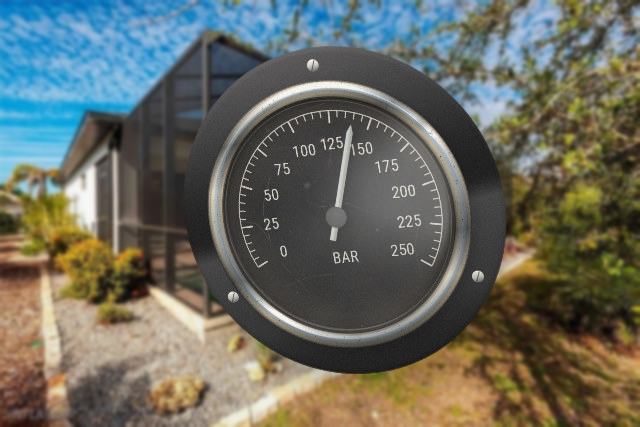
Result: 140,bar
